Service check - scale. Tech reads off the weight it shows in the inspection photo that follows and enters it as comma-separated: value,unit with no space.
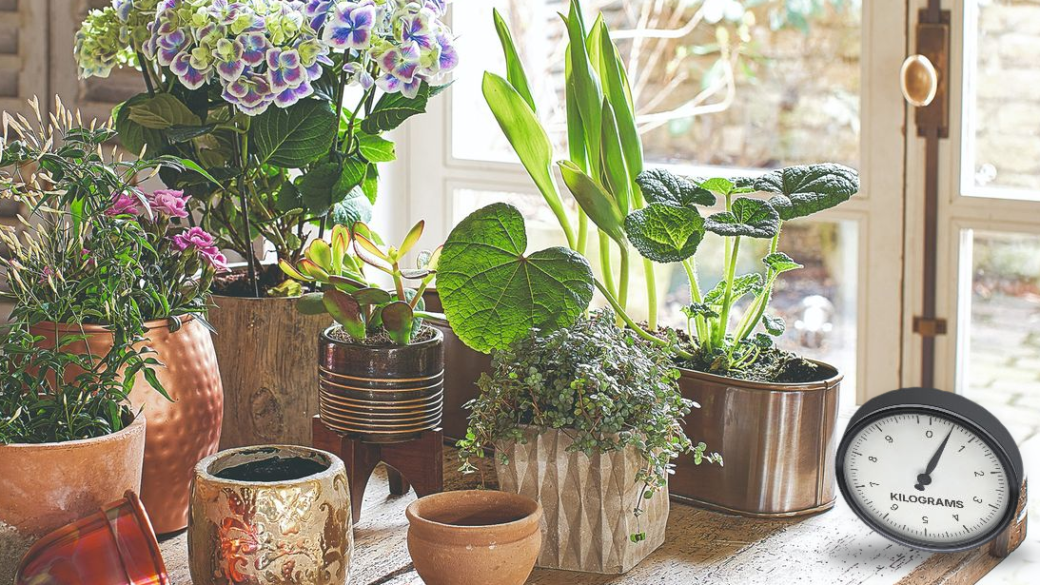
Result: 0.5,kg
